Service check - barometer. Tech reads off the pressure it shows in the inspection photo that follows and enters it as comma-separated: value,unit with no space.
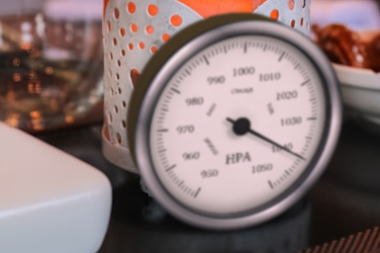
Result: 1040,hPa
